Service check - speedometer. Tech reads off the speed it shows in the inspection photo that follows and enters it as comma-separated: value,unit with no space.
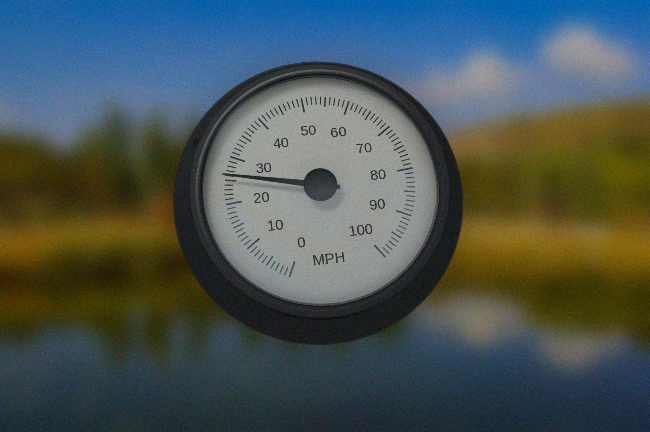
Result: 26,mph
